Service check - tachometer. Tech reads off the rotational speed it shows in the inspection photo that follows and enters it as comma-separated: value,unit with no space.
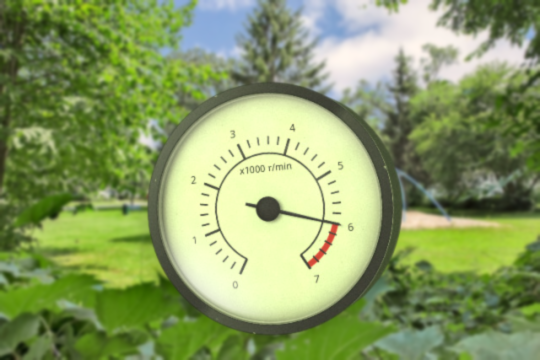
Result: 6000,rpm
